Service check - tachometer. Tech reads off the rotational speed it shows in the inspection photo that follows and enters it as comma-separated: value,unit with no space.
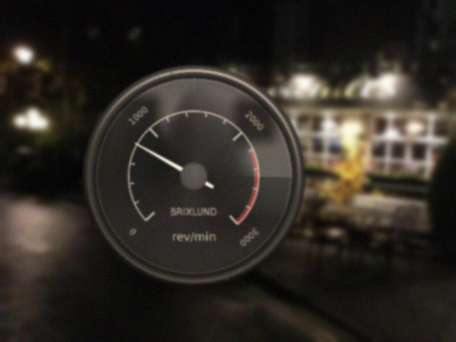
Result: 800,rpm
